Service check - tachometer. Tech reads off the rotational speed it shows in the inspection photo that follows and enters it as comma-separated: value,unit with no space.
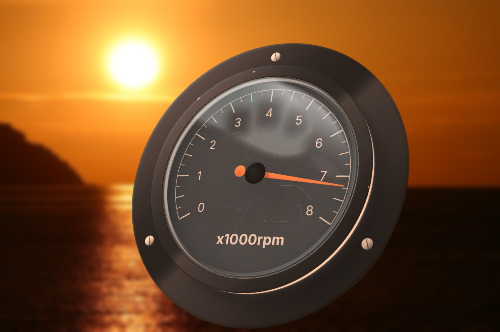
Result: 7250,rpm
